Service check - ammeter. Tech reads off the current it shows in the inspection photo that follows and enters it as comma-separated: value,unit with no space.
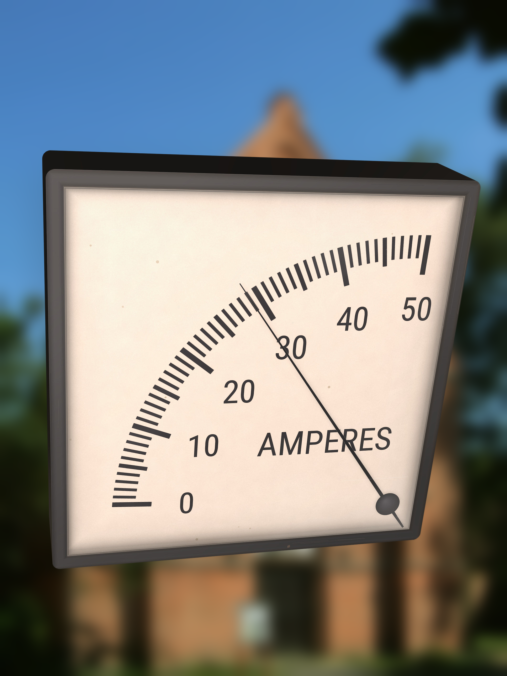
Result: 29,A
